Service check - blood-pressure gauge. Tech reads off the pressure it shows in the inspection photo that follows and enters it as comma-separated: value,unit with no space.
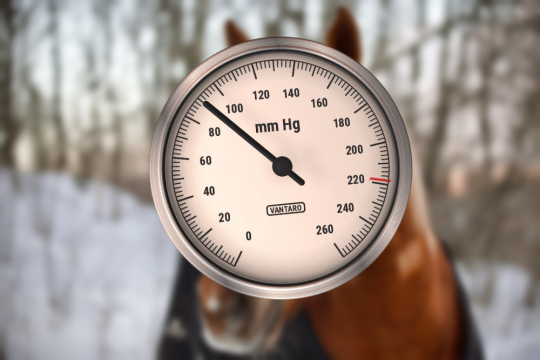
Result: 90,mmHg
